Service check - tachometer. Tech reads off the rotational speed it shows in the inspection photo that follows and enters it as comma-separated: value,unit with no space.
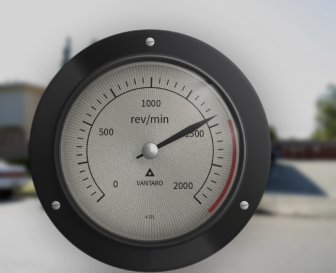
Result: 1450,rpm
